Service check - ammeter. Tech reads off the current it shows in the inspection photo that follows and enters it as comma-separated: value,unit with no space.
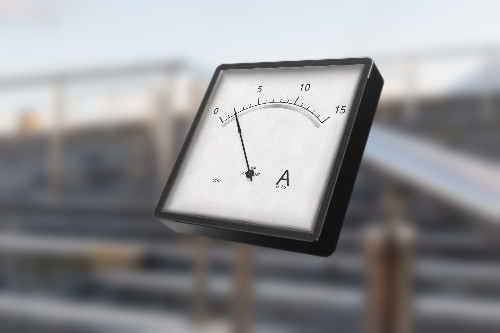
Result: 2,A
